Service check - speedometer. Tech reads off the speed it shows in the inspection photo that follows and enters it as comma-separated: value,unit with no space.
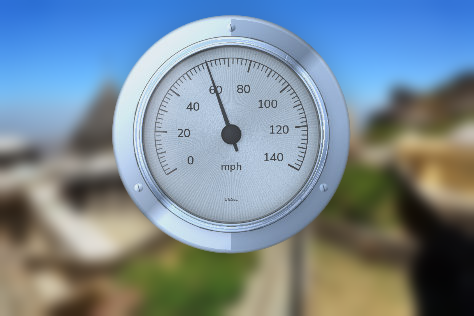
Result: 60,mph
